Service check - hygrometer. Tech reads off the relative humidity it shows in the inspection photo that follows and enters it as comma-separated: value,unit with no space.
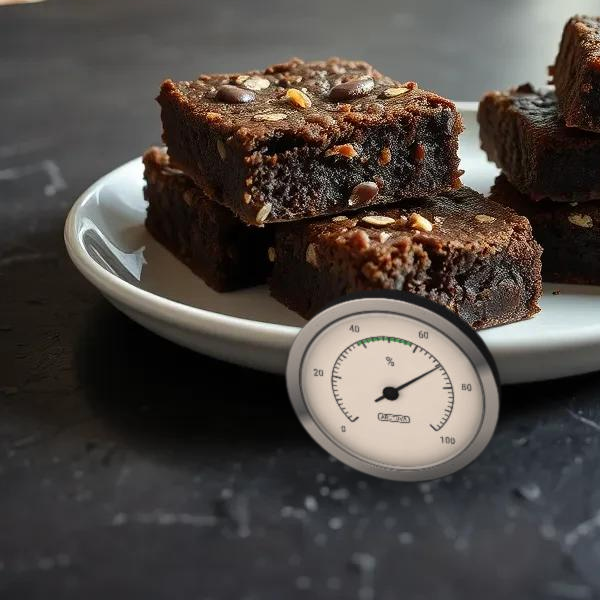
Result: 70,%
